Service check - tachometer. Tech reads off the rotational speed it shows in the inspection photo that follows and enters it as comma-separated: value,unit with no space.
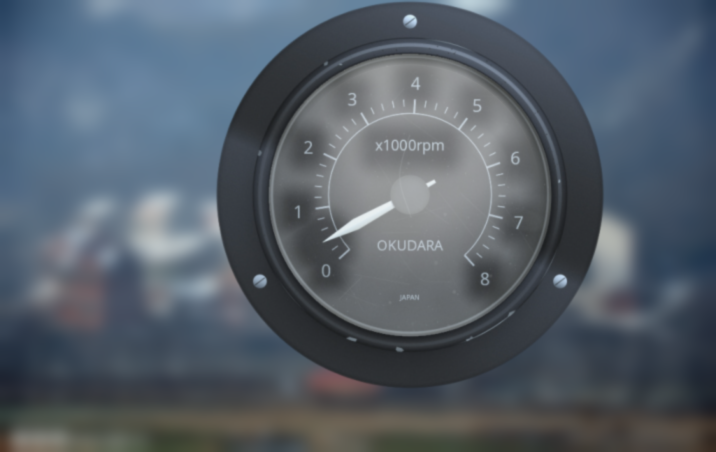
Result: 400,rpm
